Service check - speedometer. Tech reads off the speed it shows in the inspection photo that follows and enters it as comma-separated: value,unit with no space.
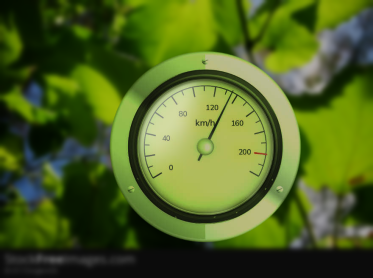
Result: 135,km/h
